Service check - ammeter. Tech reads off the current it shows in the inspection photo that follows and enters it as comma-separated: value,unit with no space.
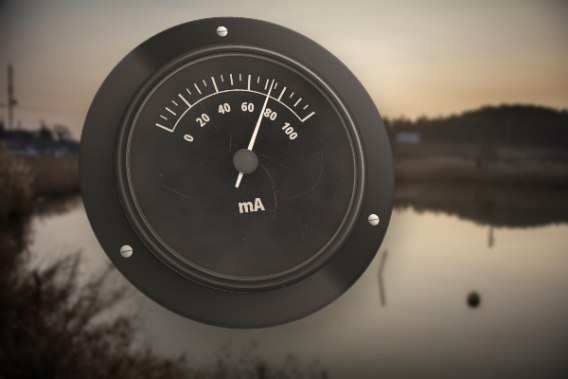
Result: 72.5,mA
